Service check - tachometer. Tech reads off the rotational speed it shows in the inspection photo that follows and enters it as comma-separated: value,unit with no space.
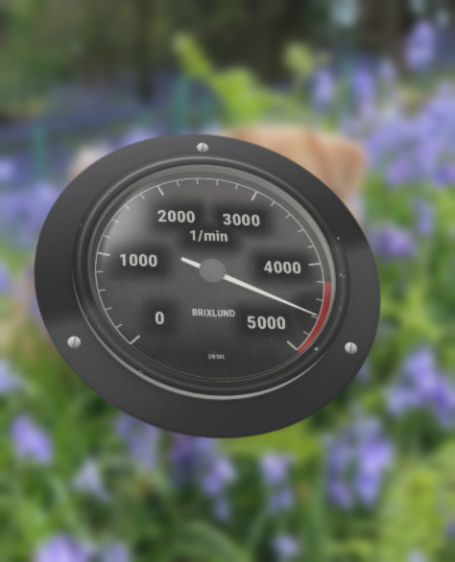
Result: 4600,rpm
